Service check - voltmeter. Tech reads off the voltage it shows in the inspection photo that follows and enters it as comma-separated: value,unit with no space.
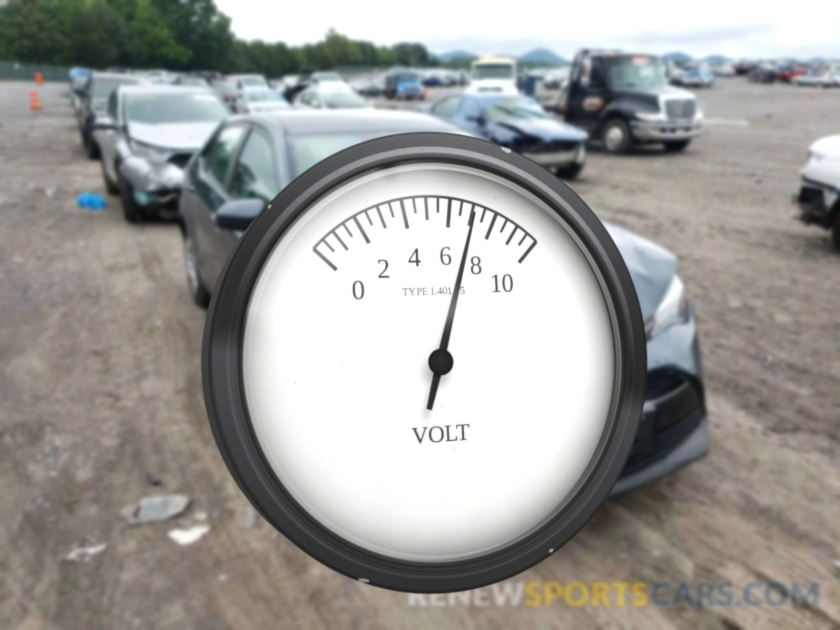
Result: 7,V
